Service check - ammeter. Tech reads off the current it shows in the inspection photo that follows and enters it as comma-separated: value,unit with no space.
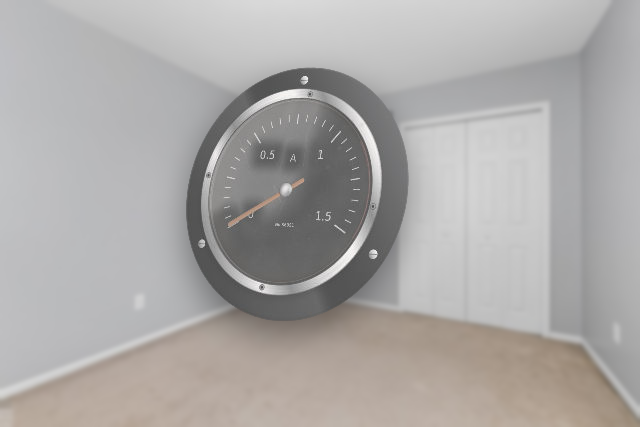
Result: 0,A
